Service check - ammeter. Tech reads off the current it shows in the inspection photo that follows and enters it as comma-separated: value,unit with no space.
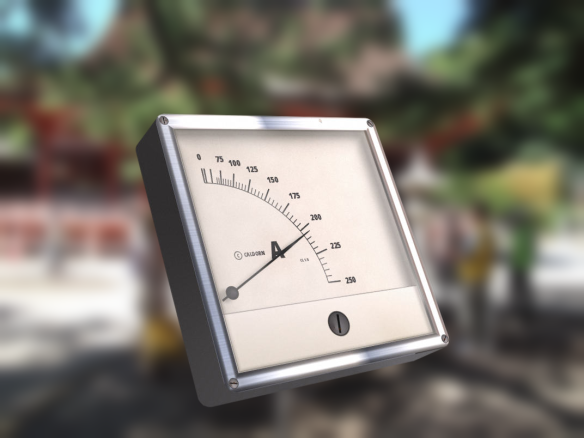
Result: 205,A
